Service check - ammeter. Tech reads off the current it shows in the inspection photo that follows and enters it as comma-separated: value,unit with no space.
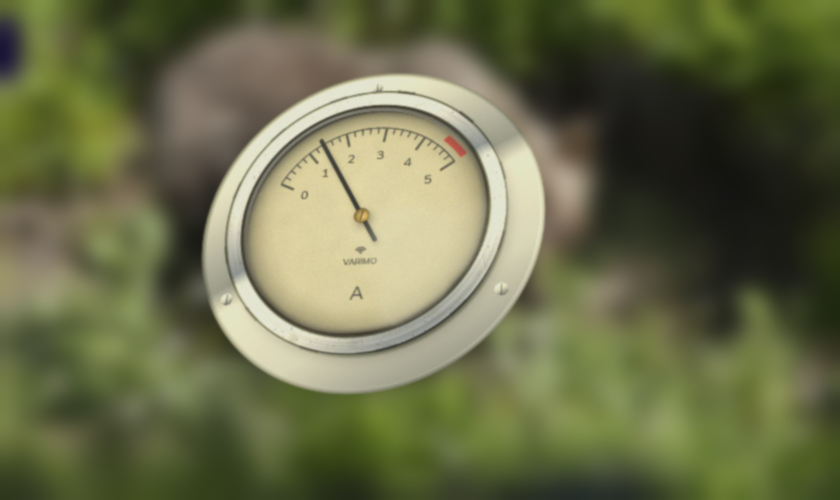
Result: 1.4,A
